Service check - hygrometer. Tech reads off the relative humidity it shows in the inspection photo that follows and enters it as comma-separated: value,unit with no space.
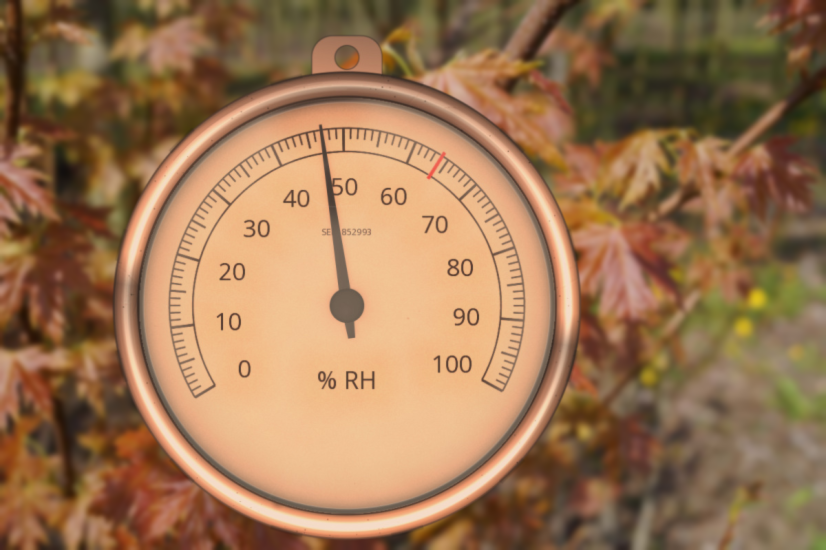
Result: 47,%
